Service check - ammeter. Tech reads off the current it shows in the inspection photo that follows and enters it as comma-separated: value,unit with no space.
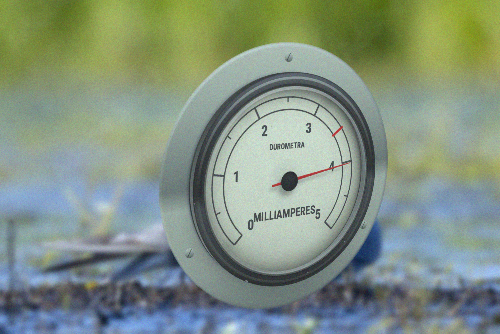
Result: 4,mA
